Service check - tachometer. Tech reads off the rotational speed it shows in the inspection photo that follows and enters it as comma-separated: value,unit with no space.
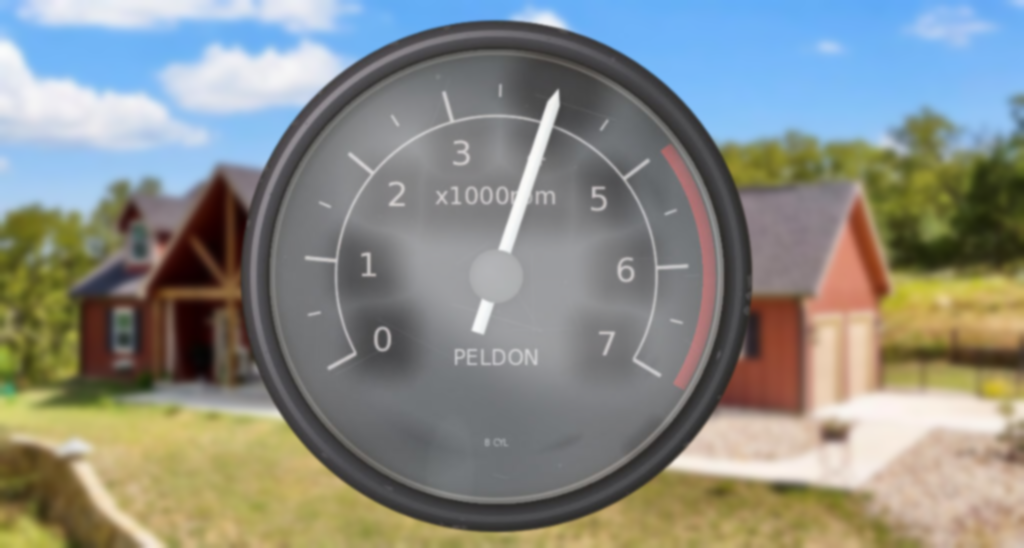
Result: 4000,rpm
